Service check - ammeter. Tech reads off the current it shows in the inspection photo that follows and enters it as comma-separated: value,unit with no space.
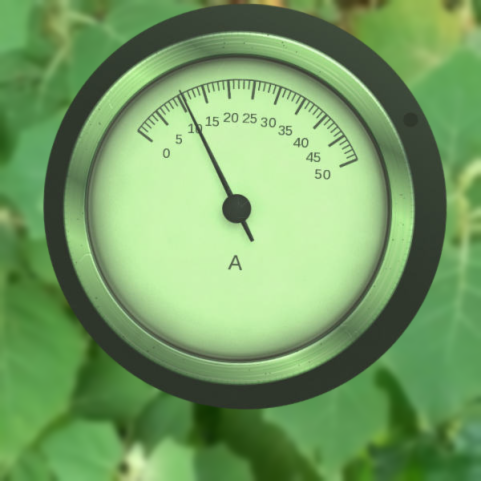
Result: 11,A
